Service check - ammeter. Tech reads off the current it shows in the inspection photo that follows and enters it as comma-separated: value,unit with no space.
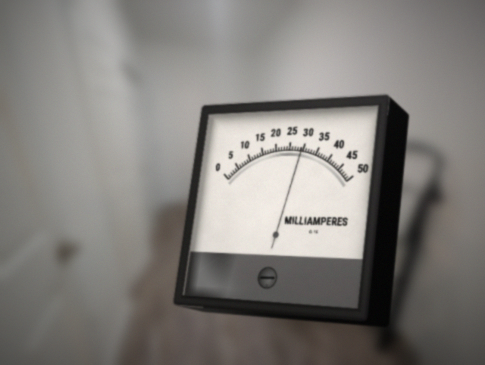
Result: 30,mA
